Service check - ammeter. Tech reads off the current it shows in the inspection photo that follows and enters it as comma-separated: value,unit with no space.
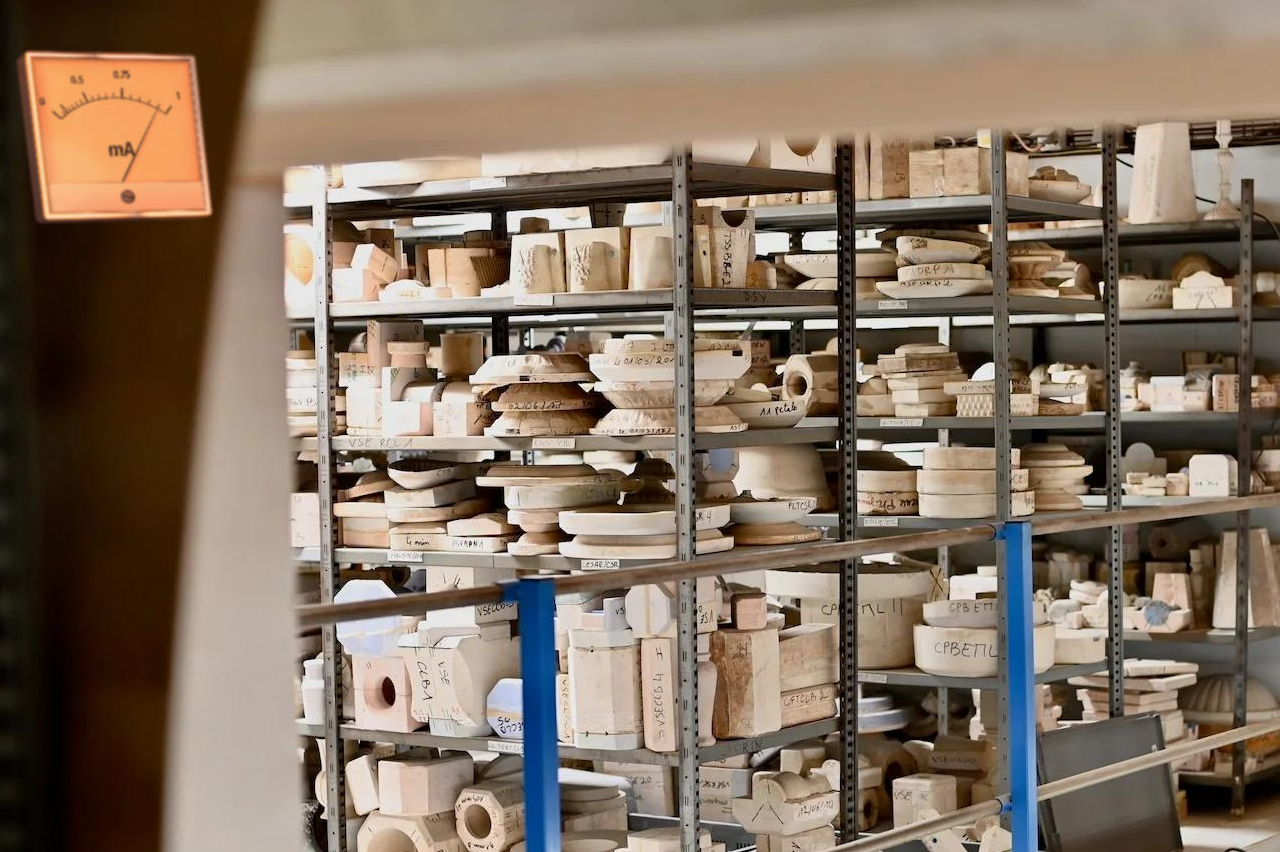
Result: 0.95,mA
